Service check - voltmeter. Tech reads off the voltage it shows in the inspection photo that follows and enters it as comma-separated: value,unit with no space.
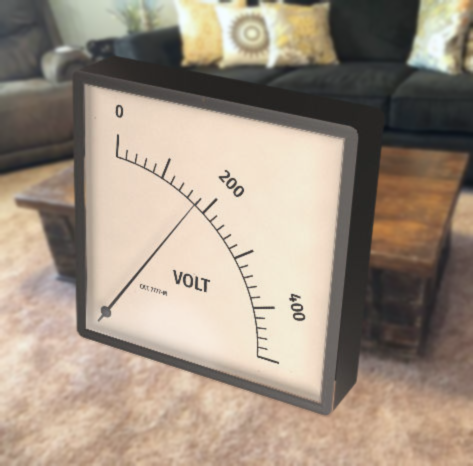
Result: 180,V
